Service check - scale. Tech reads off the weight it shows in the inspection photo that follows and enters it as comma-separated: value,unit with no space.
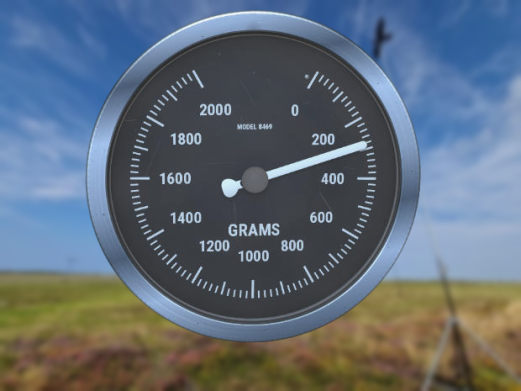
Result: 280,g
